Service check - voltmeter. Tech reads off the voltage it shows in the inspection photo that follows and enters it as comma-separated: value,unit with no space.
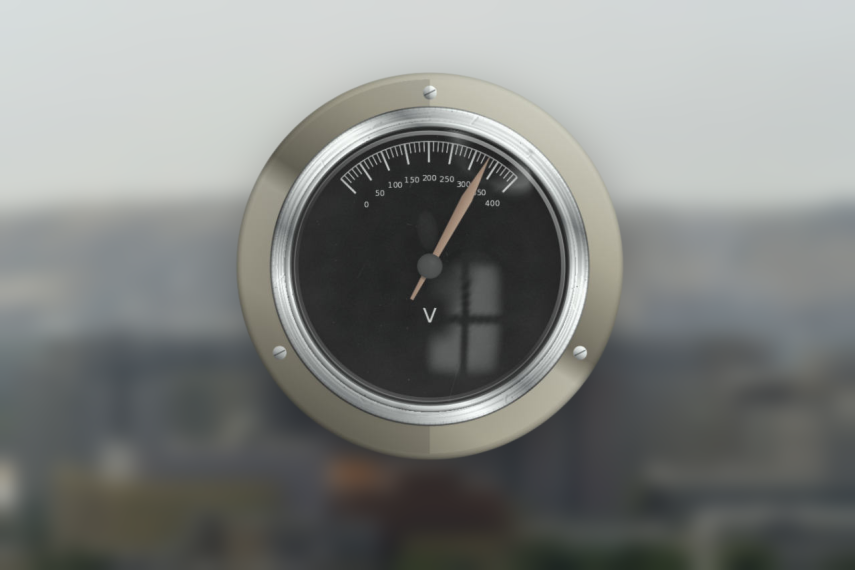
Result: 330,V
